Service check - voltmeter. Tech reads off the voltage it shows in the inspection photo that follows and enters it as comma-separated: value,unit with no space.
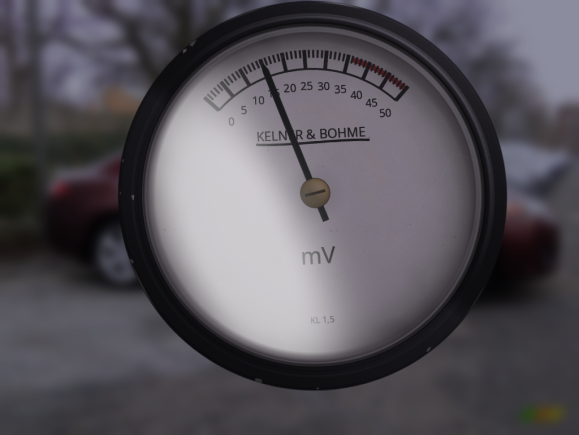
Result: 15,mV
